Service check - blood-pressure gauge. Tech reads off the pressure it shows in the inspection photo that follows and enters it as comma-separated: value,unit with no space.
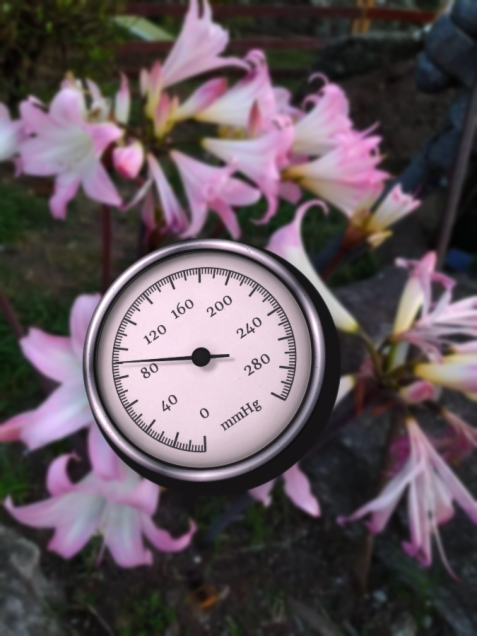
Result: 90,mmHg
